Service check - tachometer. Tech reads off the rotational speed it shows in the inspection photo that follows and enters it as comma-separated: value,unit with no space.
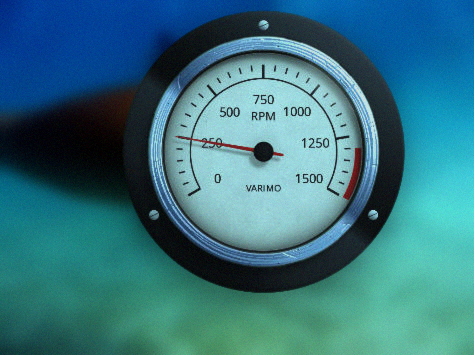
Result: 250,rpm
